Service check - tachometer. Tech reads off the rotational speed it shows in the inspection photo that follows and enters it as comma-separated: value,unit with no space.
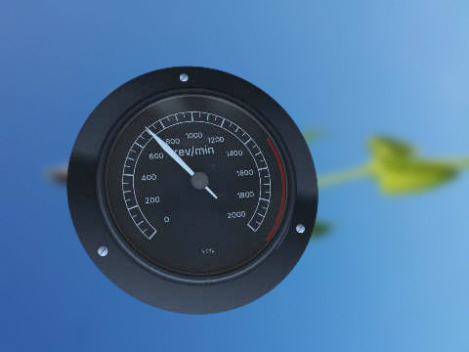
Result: 700,rpm
